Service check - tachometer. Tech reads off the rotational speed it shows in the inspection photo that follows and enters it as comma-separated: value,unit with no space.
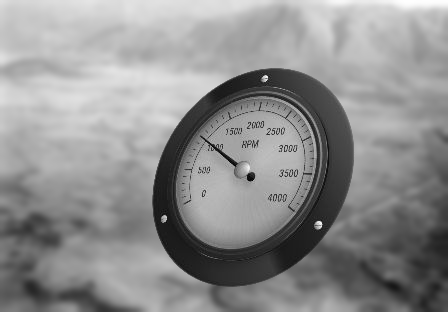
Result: 1000,rpm
